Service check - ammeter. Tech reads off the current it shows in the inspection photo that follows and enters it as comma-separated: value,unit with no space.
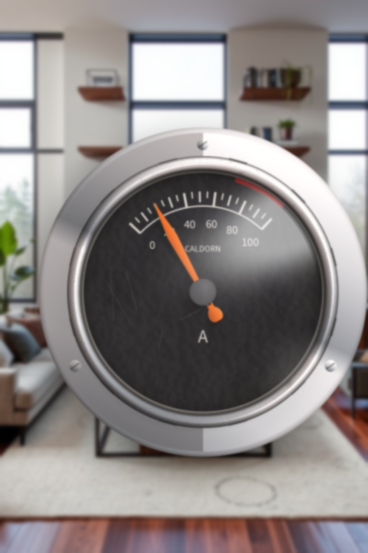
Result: 20,A
